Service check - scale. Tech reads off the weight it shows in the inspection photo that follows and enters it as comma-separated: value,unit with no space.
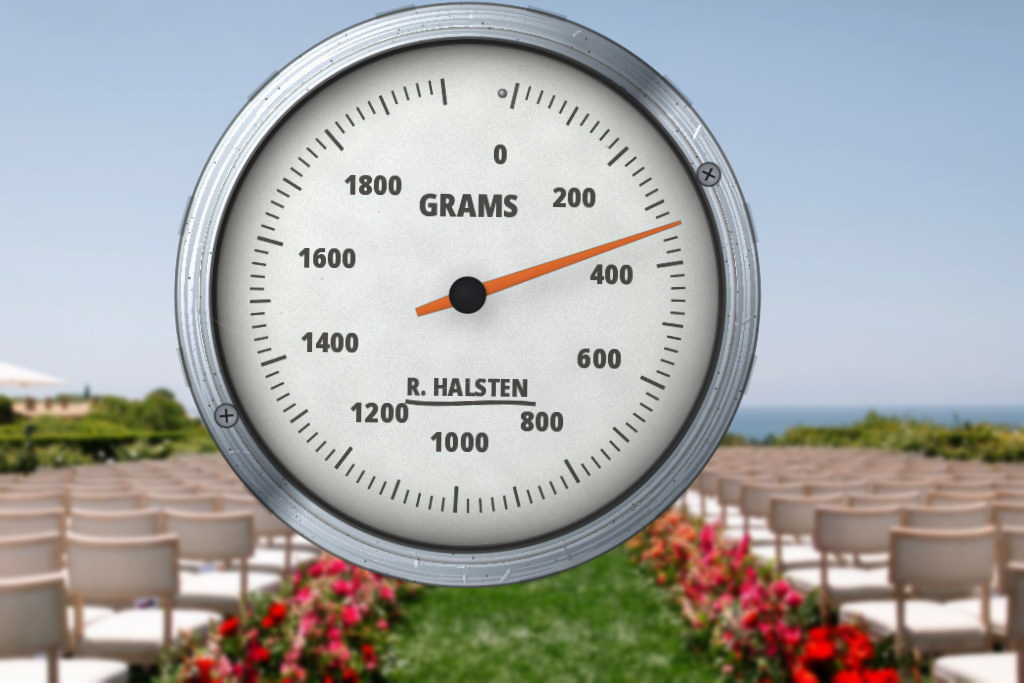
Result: 340,g
